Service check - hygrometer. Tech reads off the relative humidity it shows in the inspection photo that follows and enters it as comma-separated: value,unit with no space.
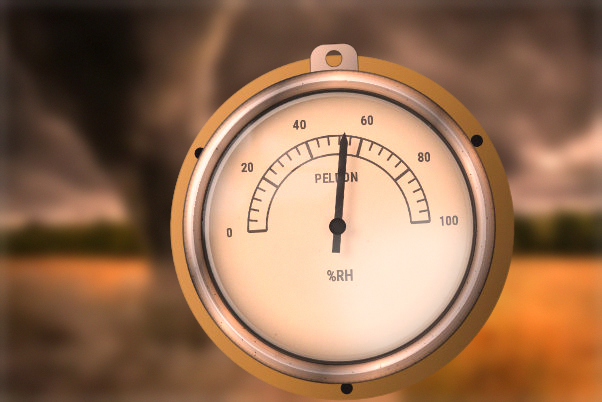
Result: 54,%
